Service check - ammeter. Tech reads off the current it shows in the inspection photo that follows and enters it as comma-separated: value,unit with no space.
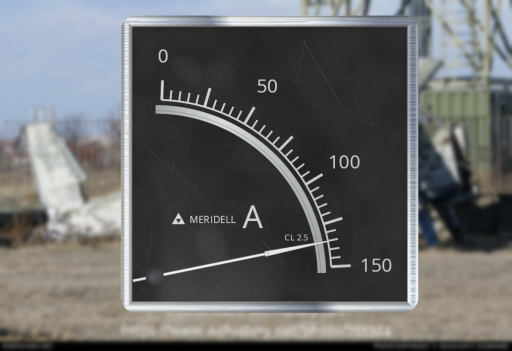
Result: 135,A
